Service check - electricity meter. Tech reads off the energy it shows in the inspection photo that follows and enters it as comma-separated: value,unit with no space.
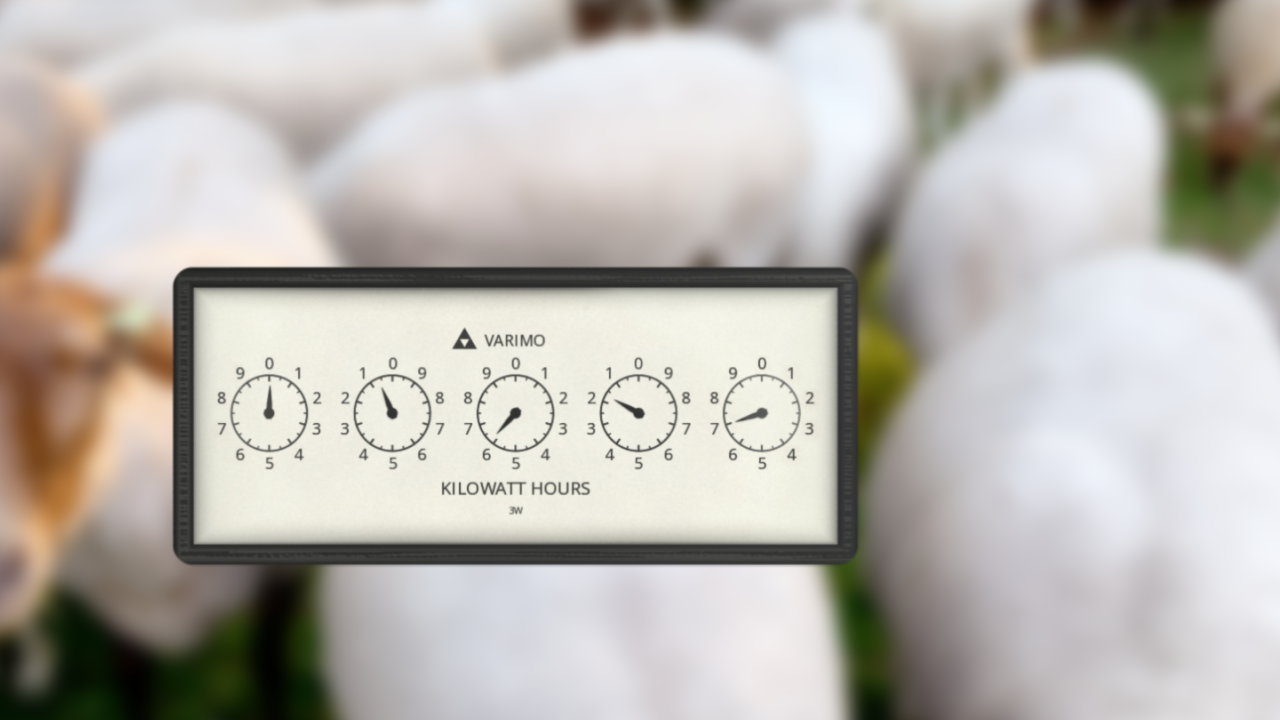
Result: 617,kWh
